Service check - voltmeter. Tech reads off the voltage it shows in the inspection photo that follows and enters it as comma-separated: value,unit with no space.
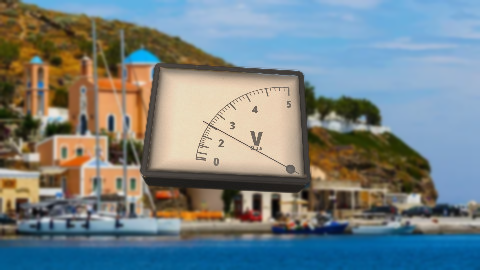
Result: 2.5,V
